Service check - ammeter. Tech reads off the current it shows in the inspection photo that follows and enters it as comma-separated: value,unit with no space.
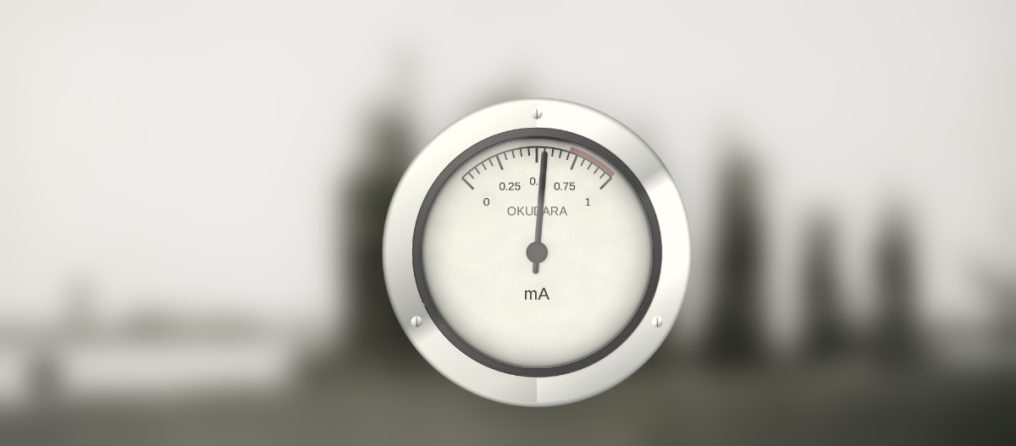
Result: 0.55,mA
